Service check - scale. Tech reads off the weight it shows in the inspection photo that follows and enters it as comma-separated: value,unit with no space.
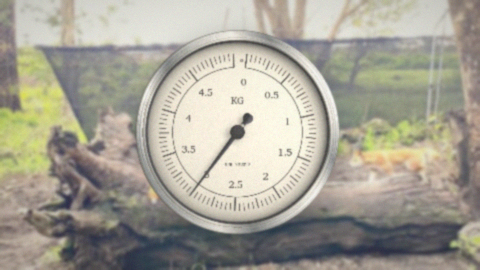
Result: 3,kg
